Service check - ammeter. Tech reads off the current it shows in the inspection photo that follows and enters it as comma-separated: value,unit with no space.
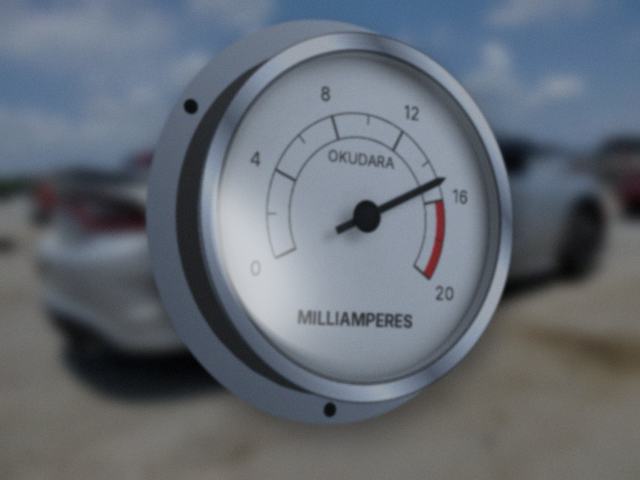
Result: 15,mA
